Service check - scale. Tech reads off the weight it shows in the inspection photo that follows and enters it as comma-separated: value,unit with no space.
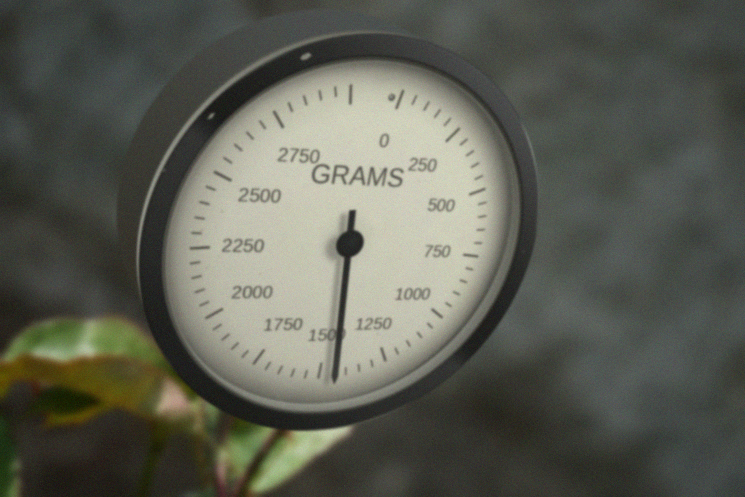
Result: 1450,g
